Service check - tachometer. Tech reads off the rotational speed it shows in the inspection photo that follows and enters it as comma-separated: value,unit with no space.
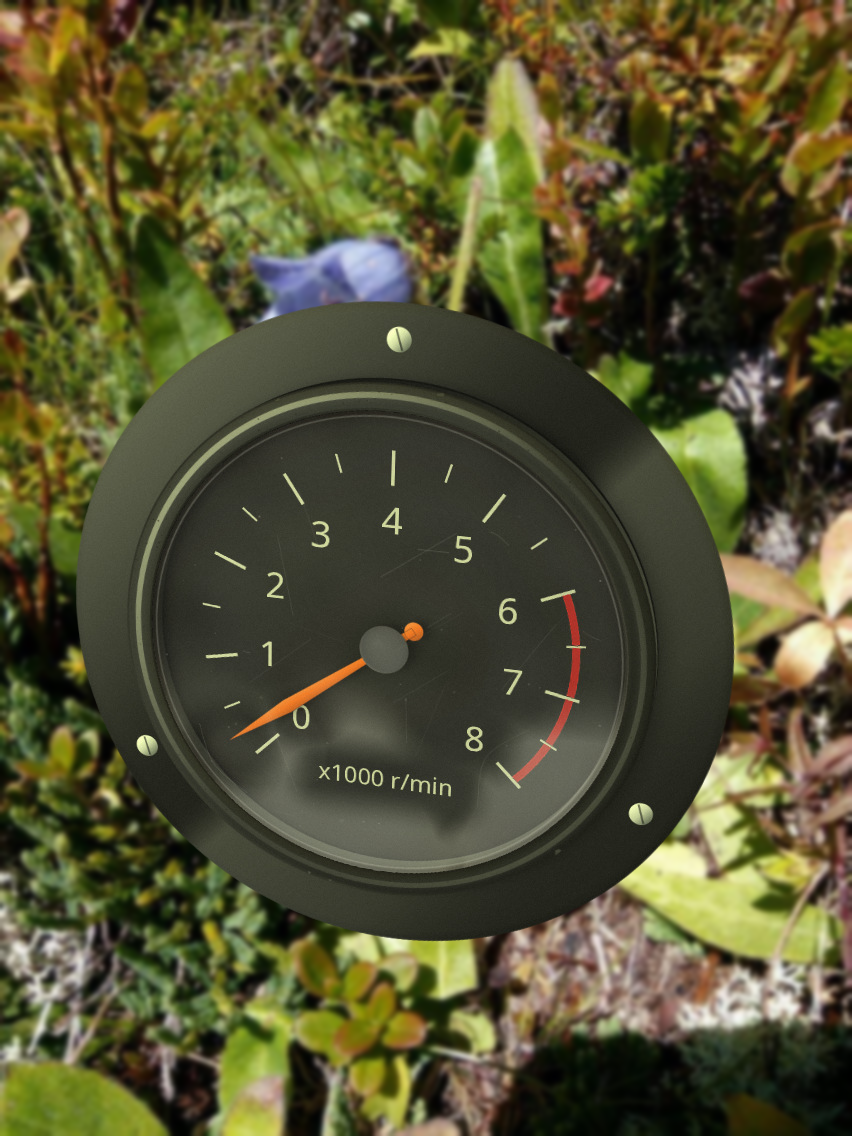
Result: 250,rpm
